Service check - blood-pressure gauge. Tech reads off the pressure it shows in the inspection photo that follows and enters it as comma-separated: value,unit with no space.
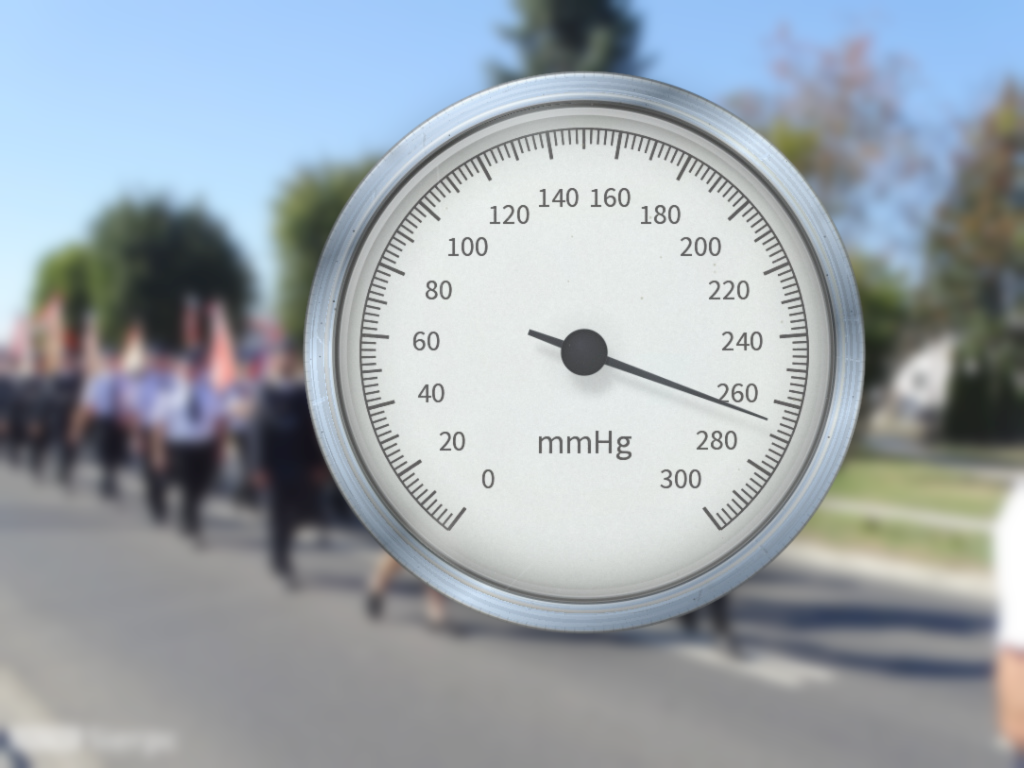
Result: 266,mmHg
